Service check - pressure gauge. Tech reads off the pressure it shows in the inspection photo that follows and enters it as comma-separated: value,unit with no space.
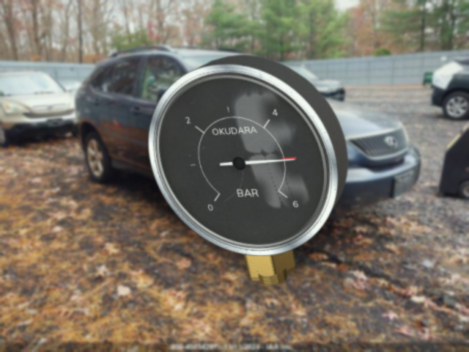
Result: 5,bar
